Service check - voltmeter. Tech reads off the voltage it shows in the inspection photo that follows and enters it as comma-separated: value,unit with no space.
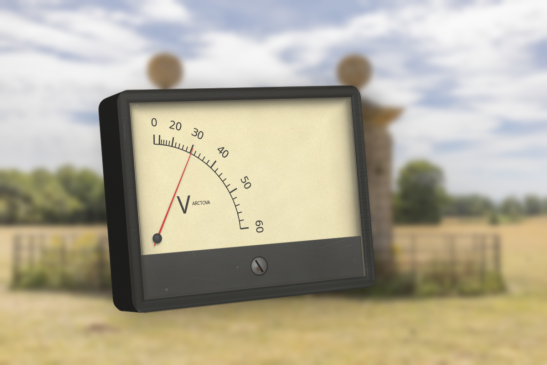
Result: 30,V
